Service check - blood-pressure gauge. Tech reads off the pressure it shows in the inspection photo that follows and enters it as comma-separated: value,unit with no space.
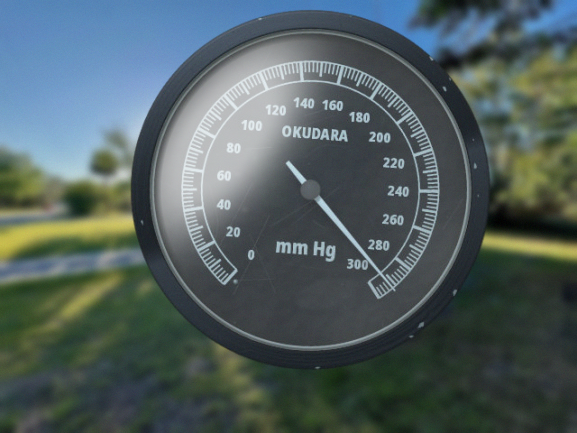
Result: 292,mmHg
